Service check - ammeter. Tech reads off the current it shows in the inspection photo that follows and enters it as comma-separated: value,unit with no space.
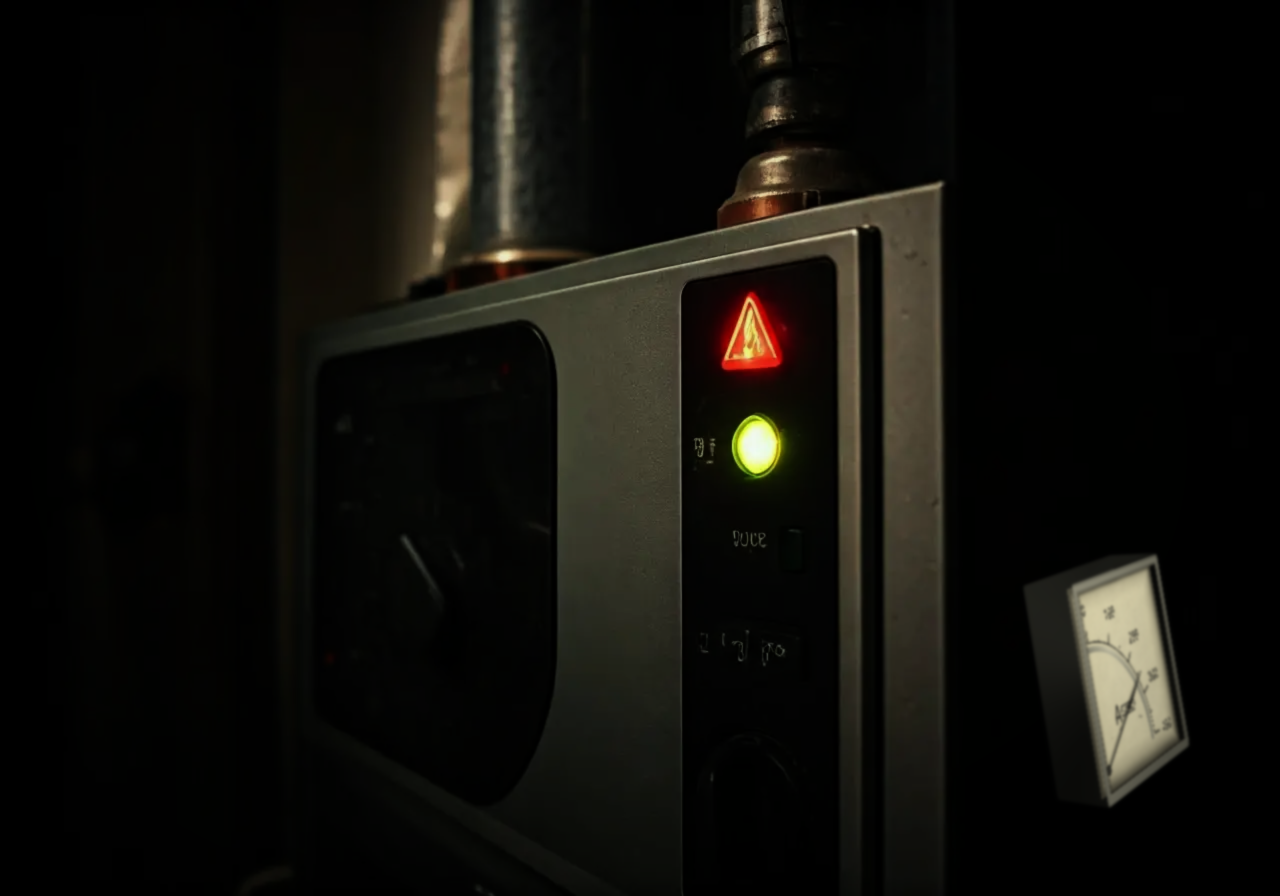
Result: 250,A
